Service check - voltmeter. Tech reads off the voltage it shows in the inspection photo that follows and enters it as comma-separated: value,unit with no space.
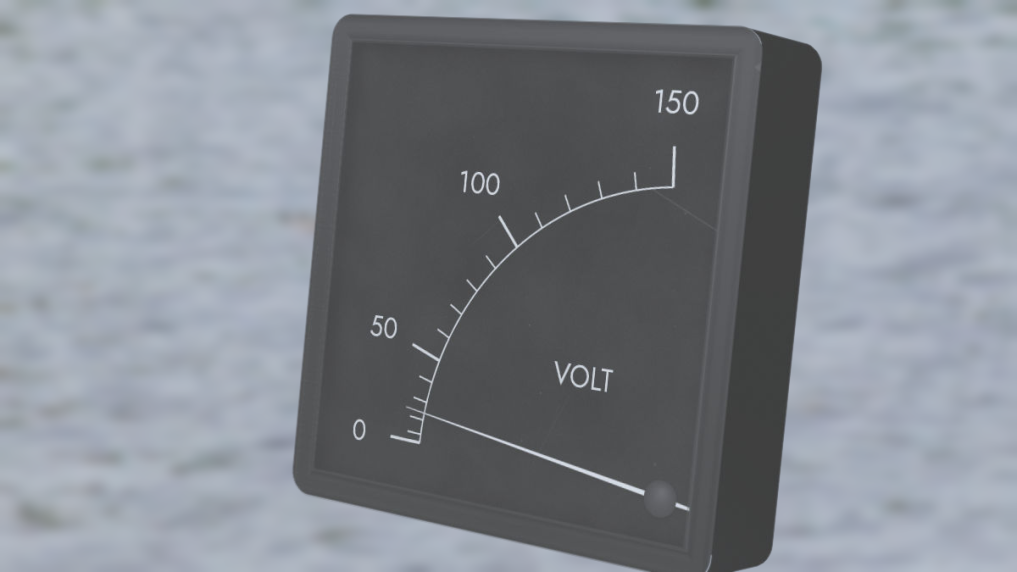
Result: 25,V
